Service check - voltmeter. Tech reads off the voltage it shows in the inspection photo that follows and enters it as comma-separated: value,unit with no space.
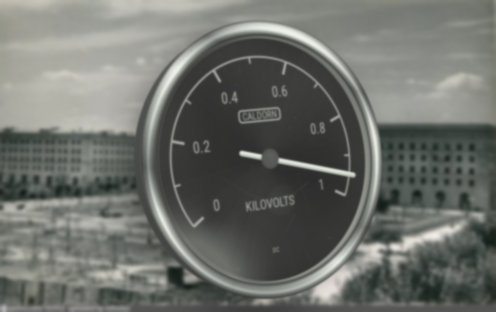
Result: 0.95,kV
